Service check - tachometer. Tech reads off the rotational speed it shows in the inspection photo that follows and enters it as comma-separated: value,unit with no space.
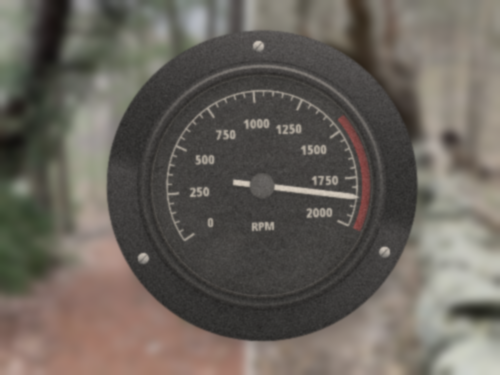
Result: 1850,rpm
